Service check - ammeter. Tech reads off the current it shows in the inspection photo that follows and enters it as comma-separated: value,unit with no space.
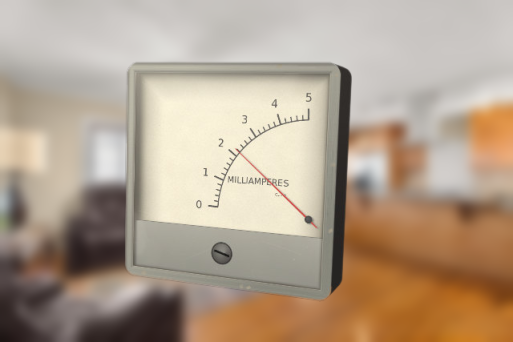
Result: 2.2,mA
